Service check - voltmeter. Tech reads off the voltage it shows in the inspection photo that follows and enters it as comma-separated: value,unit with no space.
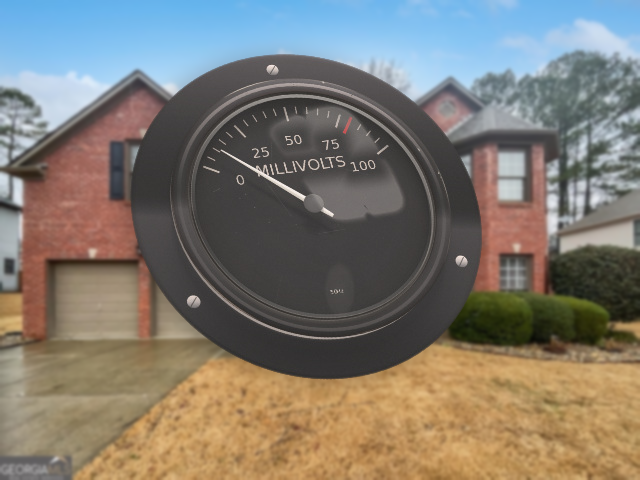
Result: 10,mV
